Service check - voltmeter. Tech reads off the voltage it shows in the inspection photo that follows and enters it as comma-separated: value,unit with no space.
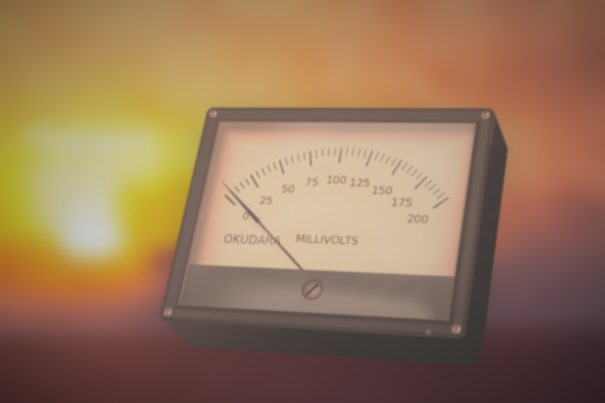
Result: 5,mV
